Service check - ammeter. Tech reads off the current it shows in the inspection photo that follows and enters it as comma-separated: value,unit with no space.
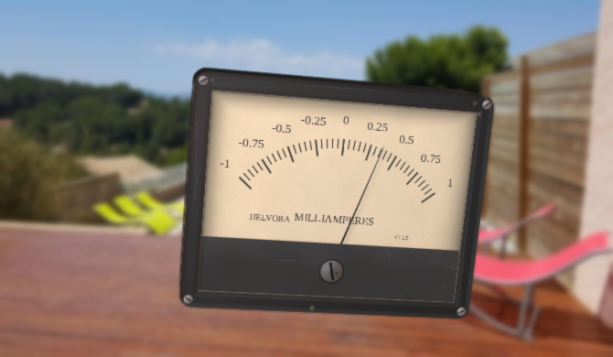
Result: 0.35,mA
